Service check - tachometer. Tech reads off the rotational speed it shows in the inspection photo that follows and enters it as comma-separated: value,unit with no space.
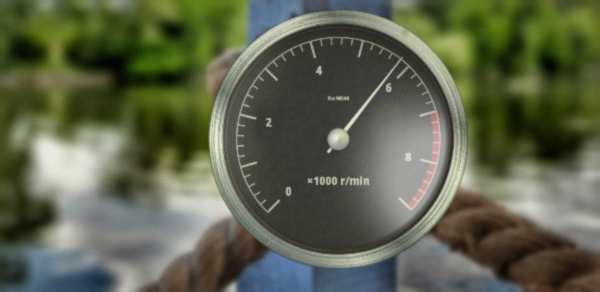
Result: 5800,rpm
